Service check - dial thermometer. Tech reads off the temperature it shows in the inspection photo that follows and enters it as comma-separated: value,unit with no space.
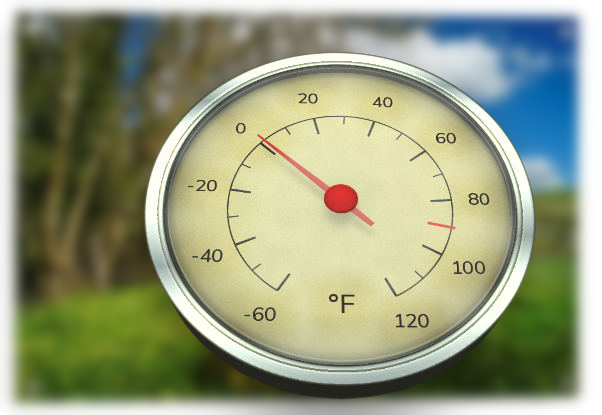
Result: 0,°F
